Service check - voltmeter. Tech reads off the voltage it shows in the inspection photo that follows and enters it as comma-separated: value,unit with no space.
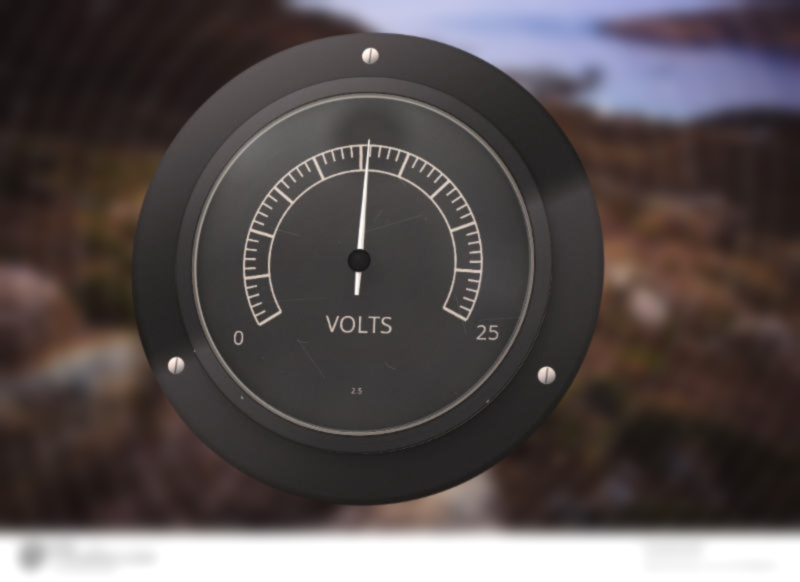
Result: 13,V
